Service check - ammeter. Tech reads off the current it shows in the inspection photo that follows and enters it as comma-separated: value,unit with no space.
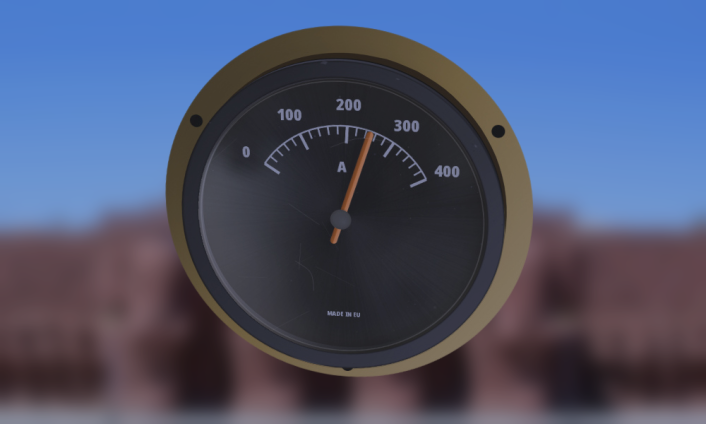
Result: 250,A
